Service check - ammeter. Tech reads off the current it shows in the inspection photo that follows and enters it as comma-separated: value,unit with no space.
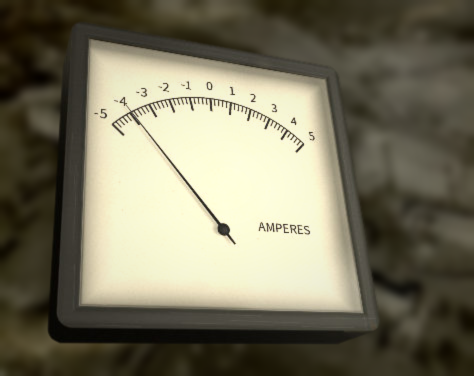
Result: -4,A
